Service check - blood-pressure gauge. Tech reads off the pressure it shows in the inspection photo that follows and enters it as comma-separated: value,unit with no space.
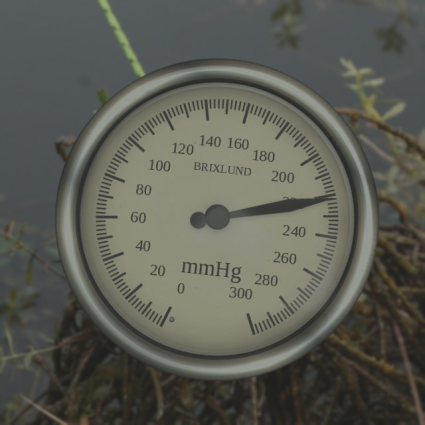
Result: 222,mmHg
